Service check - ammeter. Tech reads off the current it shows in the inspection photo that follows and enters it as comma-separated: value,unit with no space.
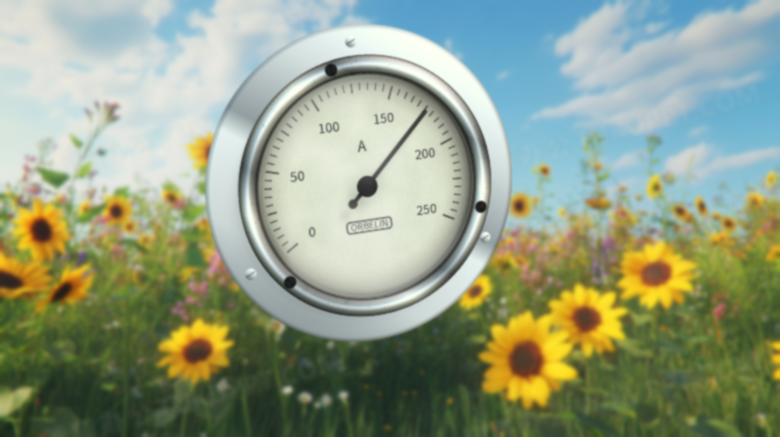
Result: 175,A
